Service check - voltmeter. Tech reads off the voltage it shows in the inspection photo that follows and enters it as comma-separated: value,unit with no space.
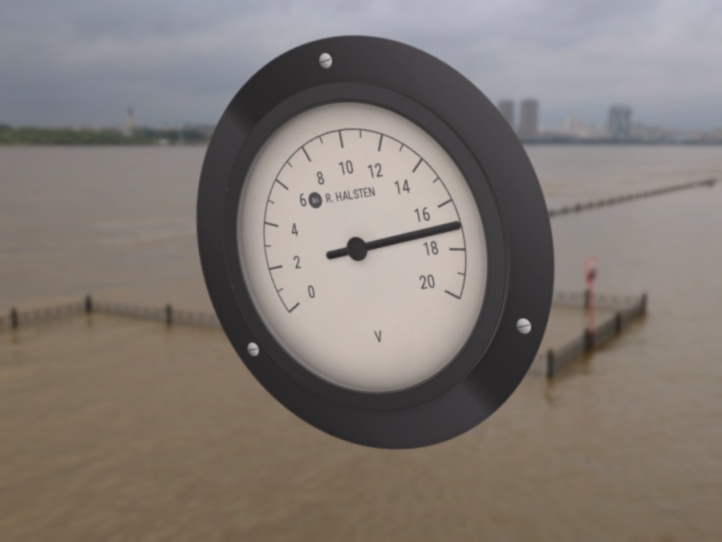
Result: 17,V
